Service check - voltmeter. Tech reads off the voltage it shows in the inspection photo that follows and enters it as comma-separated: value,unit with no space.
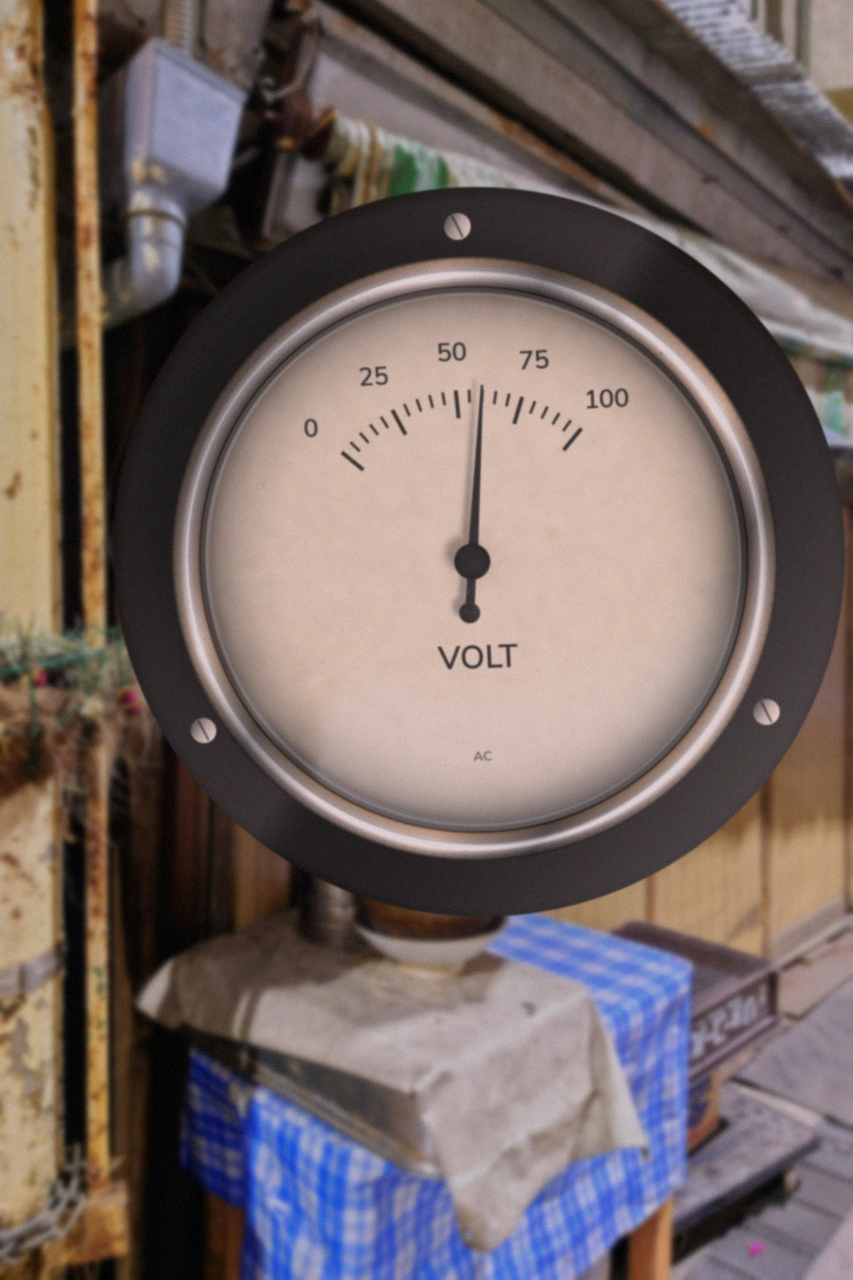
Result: 60,V
